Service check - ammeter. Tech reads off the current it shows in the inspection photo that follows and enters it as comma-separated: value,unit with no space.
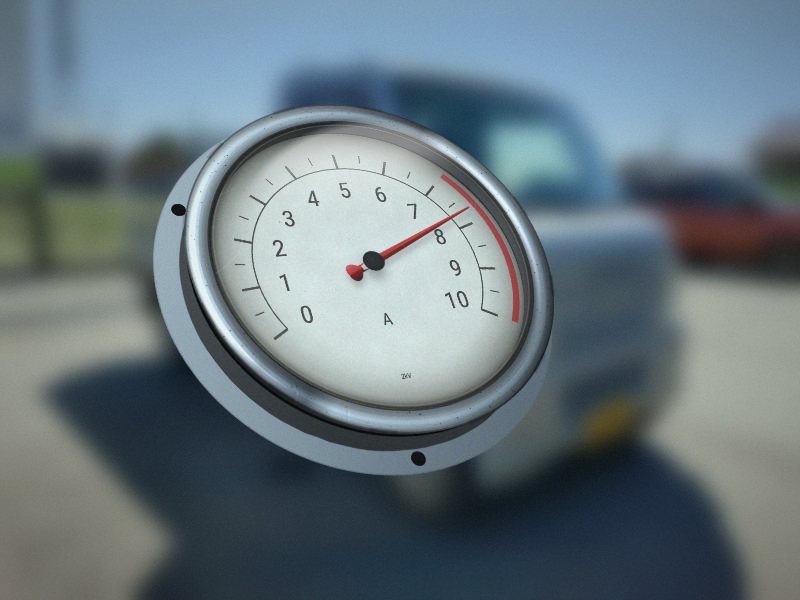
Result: 7.75,A
